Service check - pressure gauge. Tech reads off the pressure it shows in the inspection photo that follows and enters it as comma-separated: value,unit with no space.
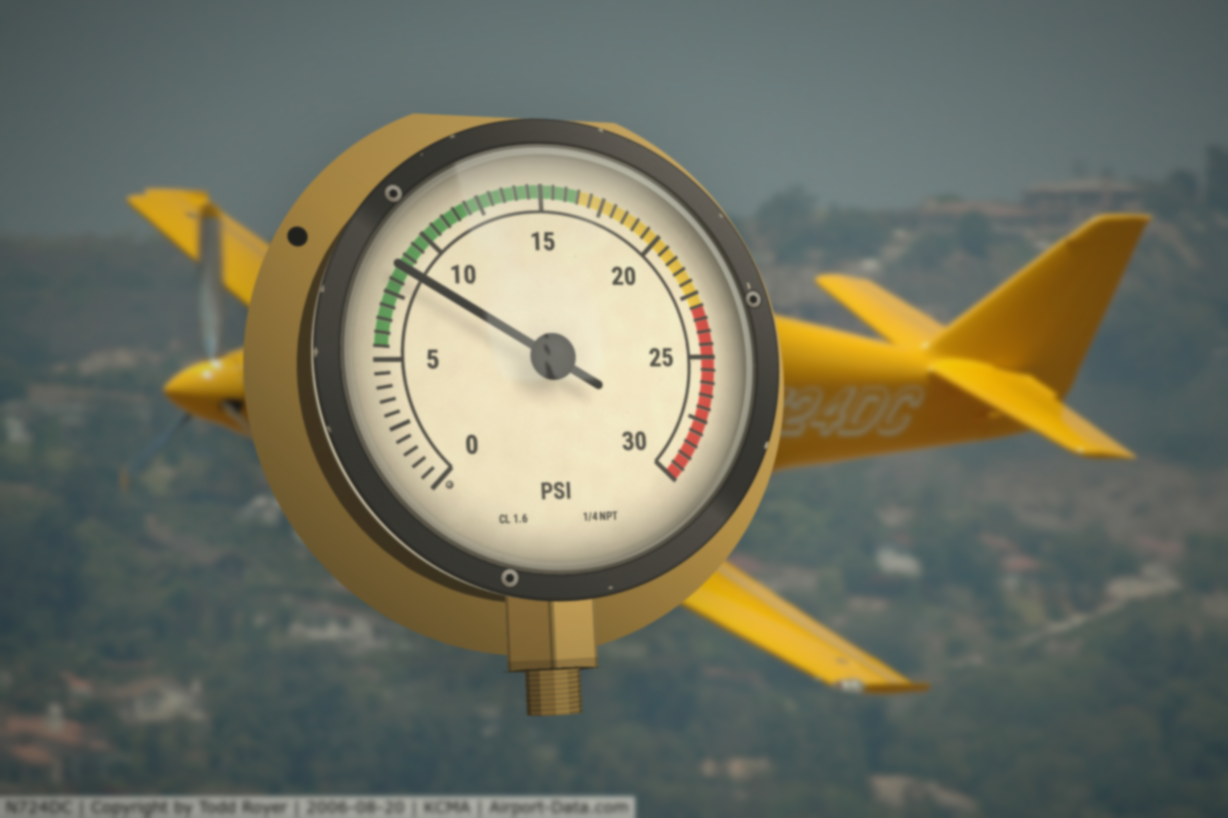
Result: 8.5,psi
